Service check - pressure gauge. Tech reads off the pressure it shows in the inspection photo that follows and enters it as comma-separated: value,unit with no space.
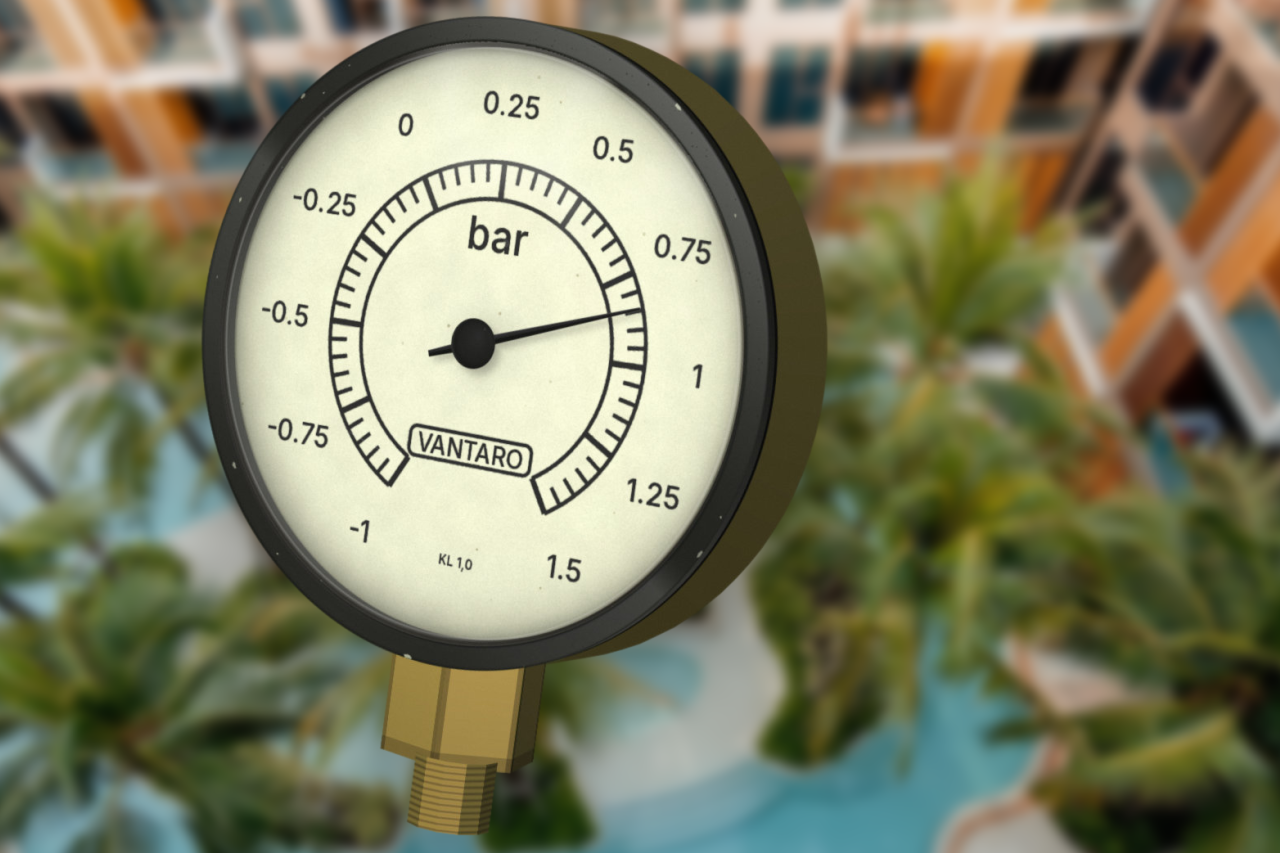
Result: 0.85,bar
